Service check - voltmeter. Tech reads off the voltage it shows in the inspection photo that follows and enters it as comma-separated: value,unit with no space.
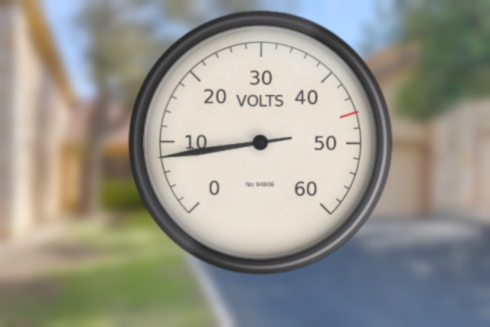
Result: 8,V
